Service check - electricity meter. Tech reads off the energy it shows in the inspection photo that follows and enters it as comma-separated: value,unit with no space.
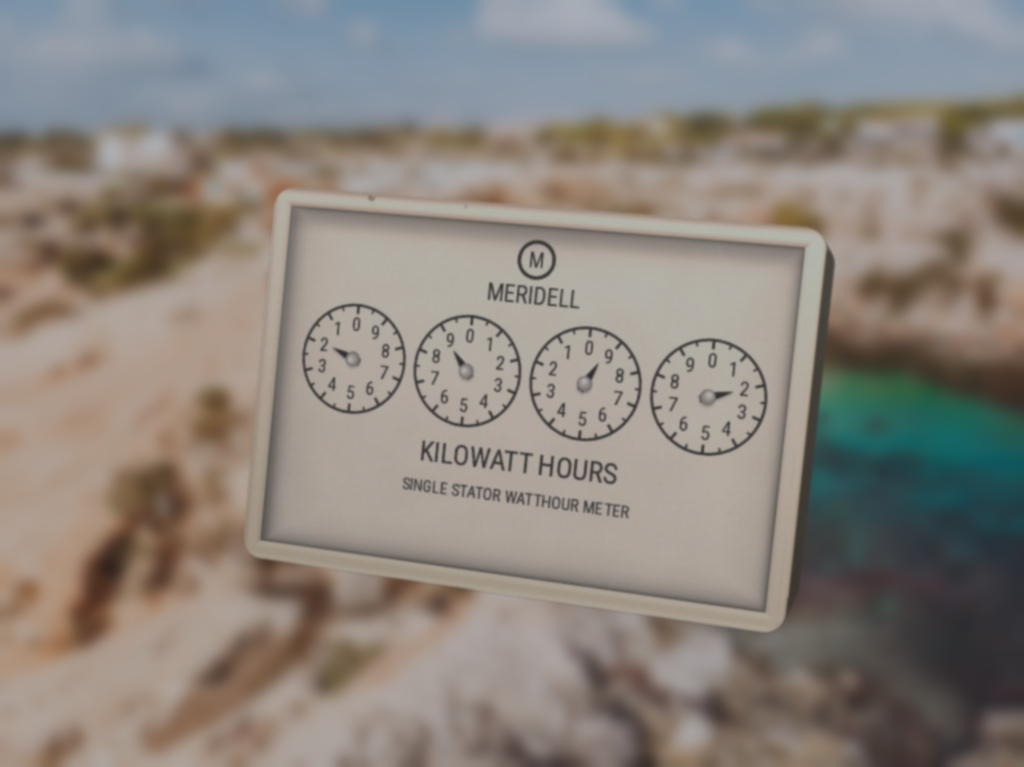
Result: 1892,kWh
